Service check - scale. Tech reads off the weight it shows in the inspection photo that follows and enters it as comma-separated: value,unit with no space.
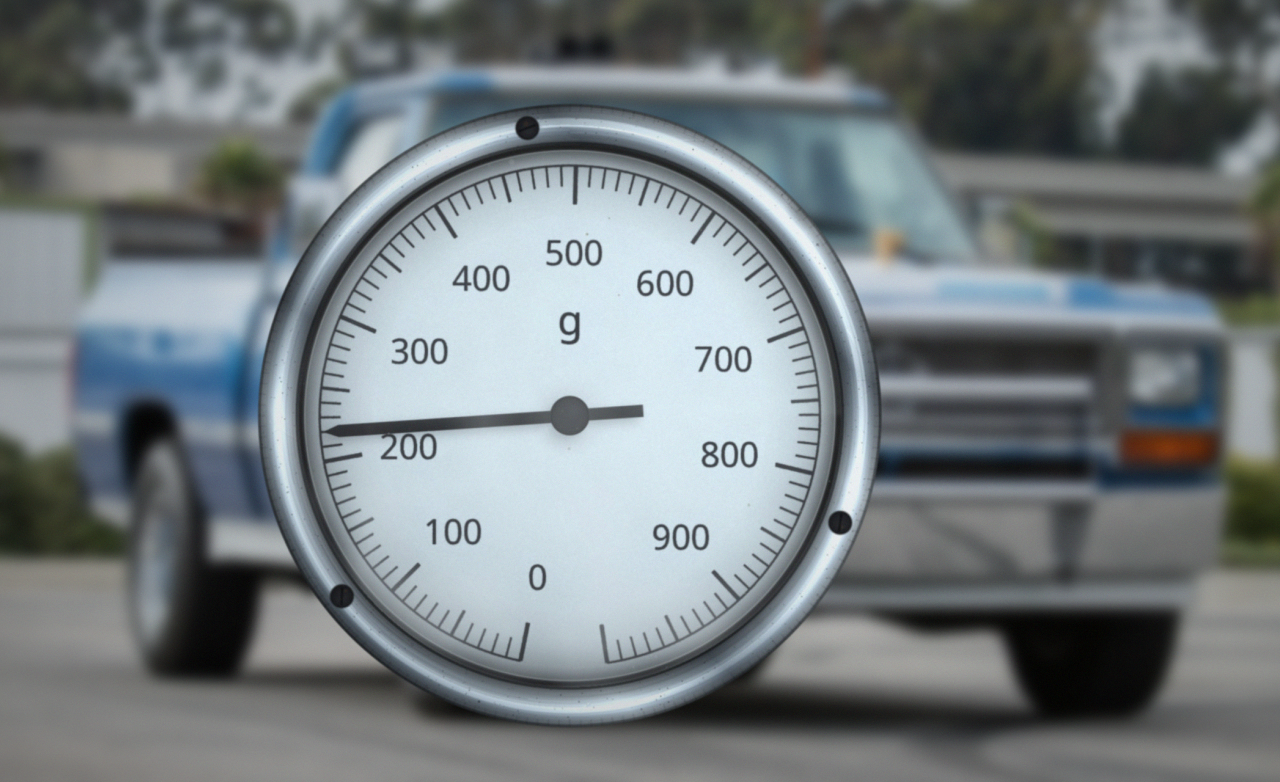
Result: 220,g
